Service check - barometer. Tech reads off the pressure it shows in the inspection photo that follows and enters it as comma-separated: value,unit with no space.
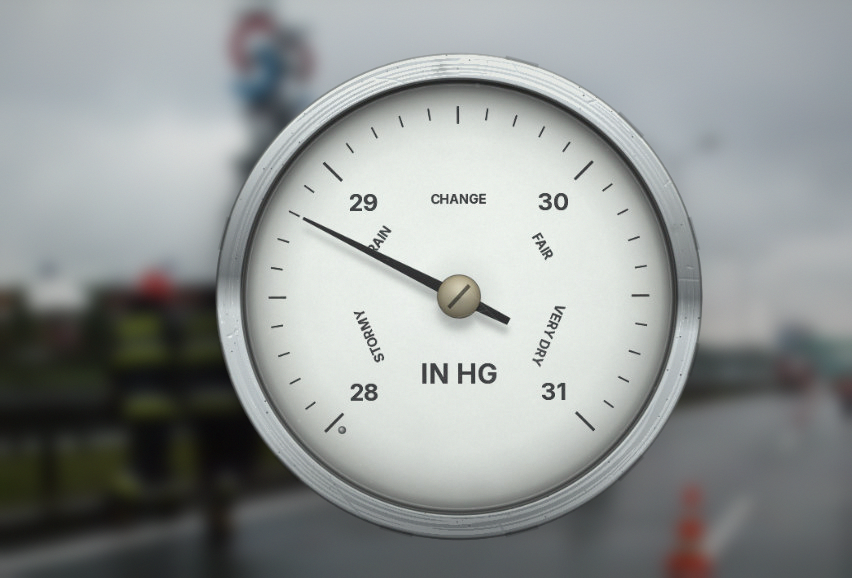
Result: 28.8,inHg
